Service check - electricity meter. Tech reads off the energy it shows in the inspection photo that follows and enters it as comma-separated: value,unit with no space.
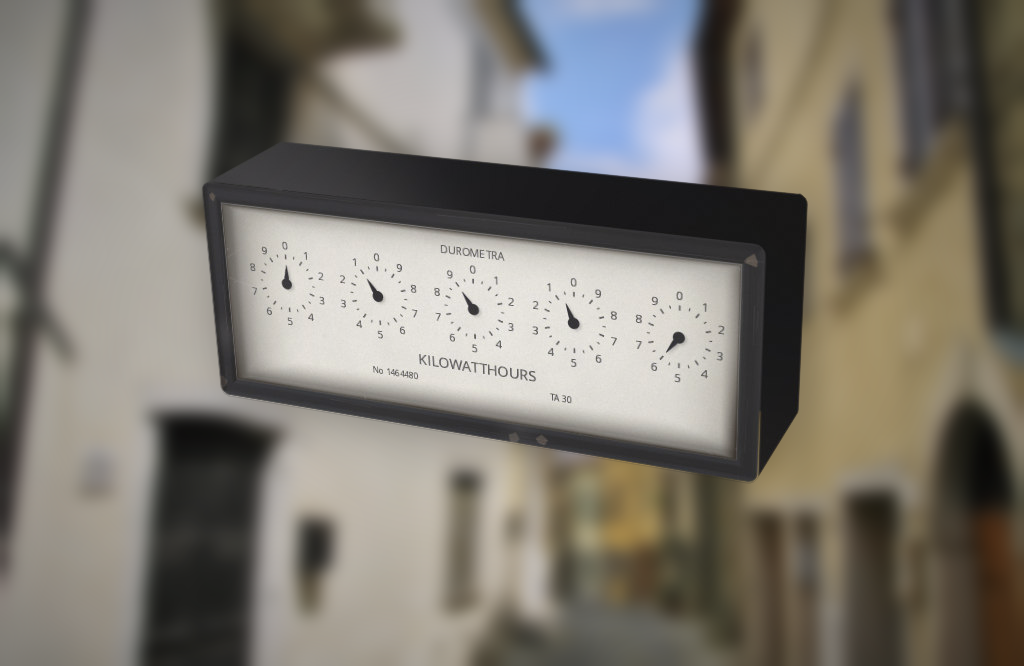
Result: 906,kWh
